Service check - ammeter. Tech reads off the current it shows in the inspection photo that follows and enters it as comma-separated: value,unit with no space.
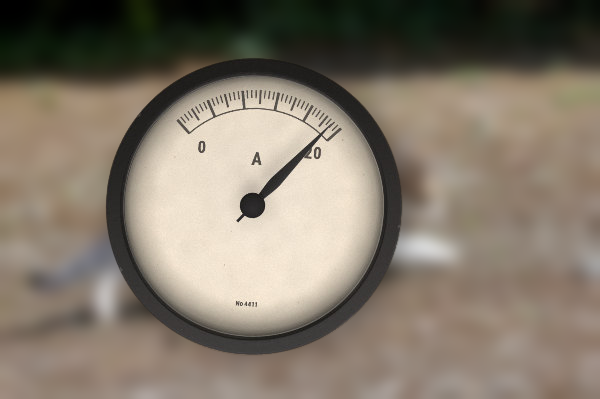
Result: 19,A
